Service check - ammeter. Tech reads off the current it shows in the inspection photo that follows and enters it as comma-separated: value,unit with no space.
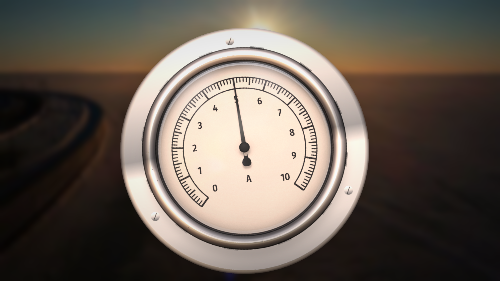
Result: 5,A
